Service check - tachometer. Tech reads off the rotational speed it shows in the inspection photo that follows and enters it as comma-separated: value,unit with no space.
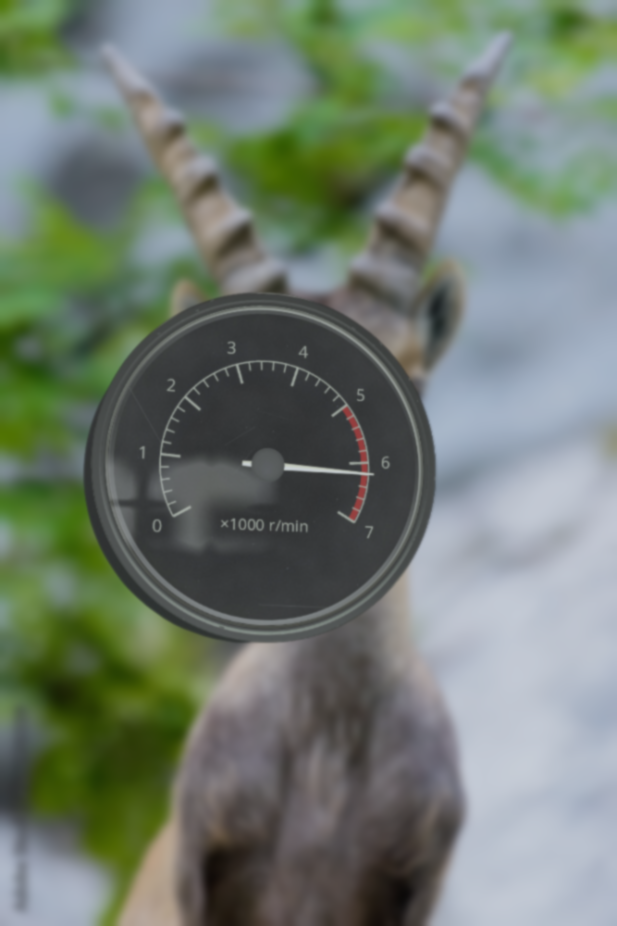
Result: 6200,rpm
